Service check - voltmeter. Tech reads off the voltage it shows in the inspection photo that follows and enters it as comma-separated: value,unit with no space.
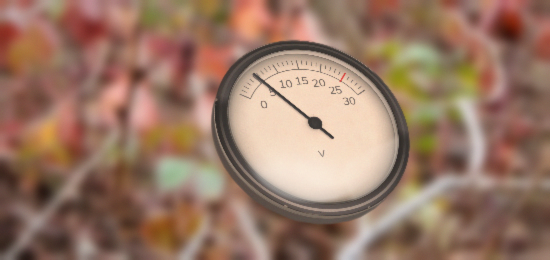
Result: 5,V
